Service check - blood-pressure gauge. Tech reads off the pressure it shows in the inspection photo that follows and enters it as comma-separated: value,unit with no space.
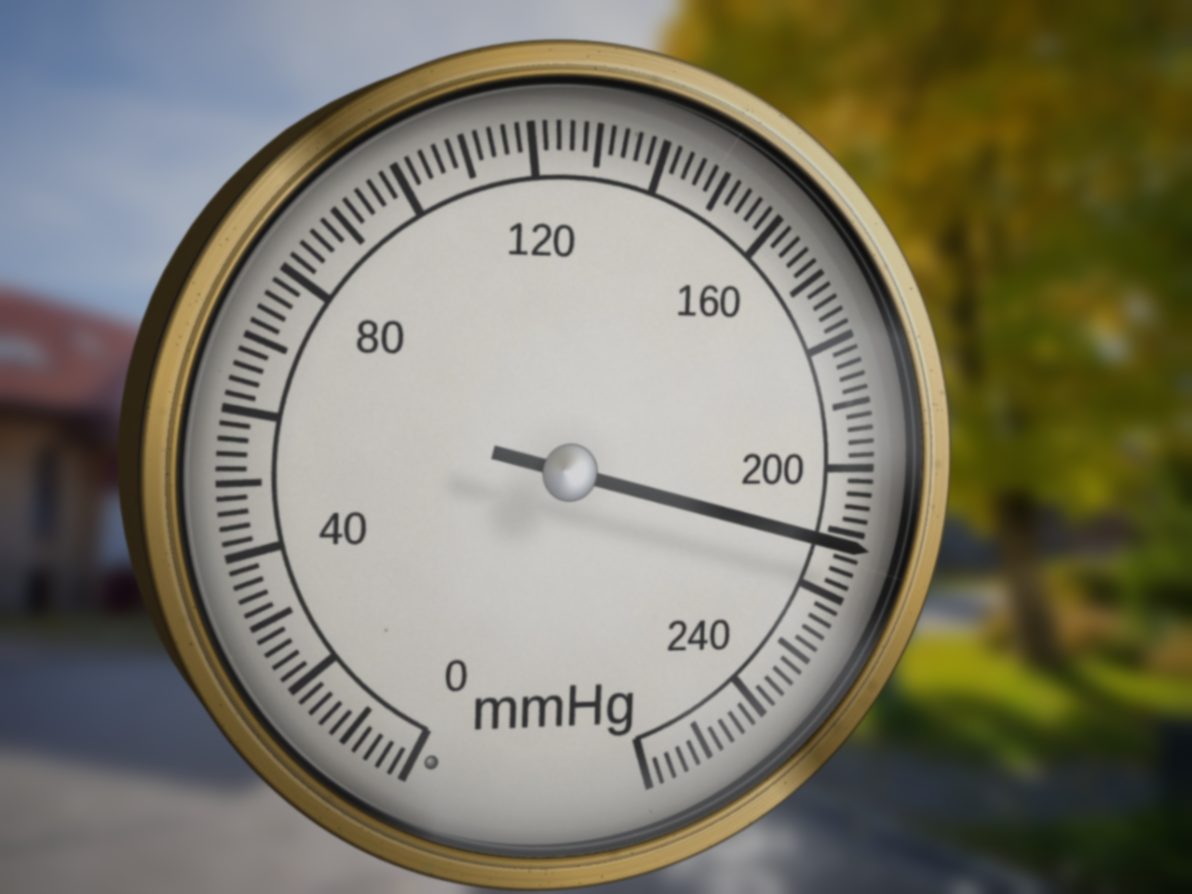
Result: 212,mmHg
